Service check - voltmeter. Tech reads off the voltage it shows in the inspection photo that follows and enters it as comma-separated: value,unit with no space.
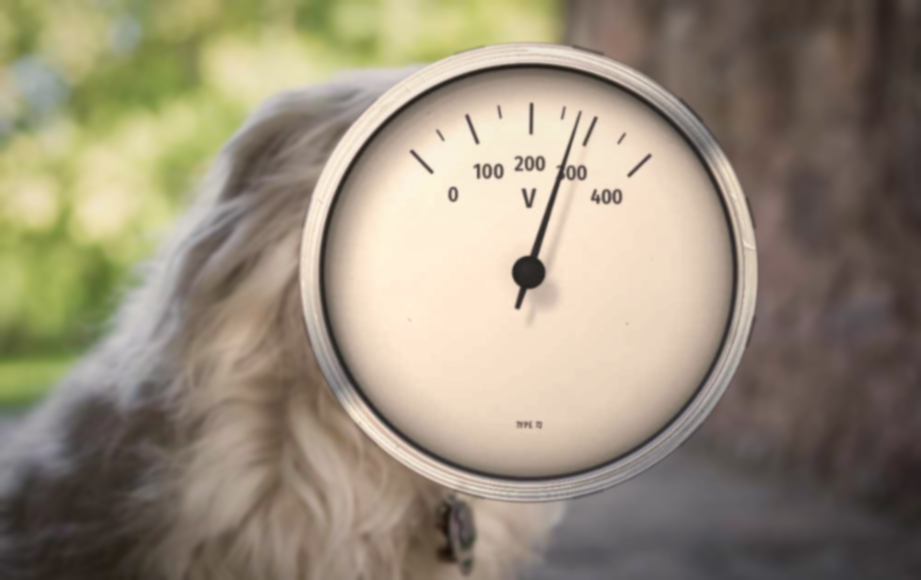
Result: 275,V
